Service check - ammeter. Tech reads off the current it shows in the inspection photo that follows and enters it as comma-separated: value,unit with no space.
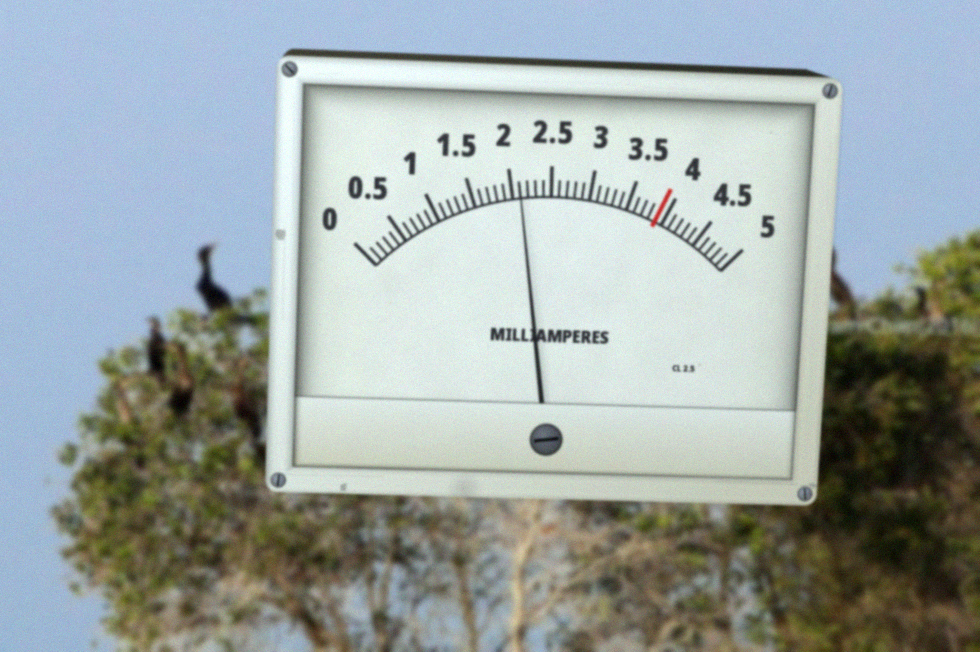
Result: 2.1,mA
